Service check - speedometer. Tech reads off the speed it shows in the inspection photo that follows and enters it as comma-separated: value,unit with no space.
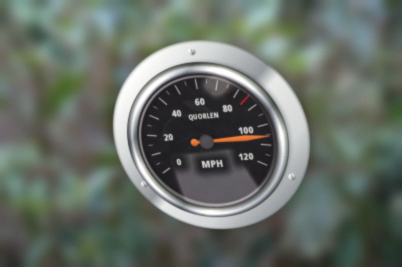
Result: 105,mph
